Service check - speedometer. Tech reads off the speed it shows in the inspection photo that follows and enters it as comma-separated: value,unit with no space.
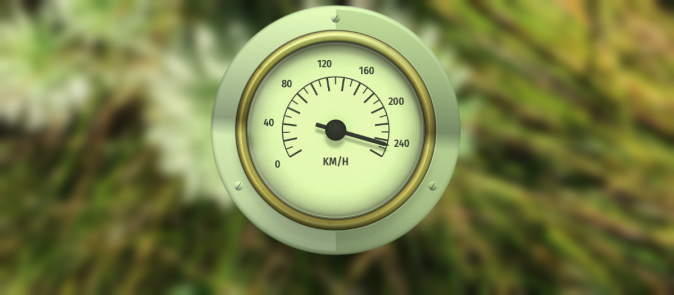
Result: 245,km/h
